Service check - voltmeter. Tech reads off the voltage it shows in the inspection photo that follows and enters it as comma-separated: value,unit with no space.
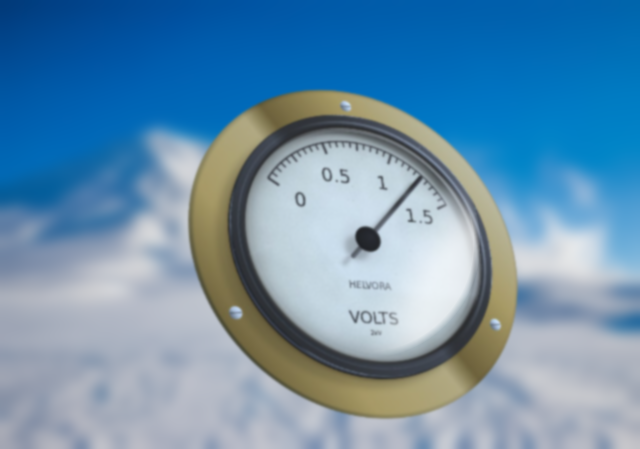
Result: 1.25,V
